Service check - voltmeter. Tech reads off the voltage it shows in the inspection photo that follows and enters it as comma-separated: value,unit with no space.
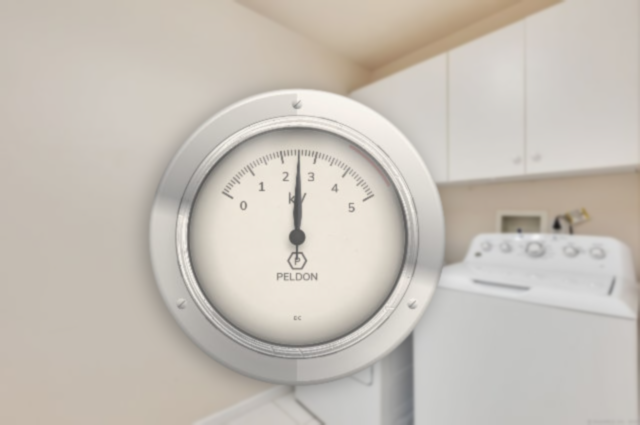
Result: 2.5,kV
